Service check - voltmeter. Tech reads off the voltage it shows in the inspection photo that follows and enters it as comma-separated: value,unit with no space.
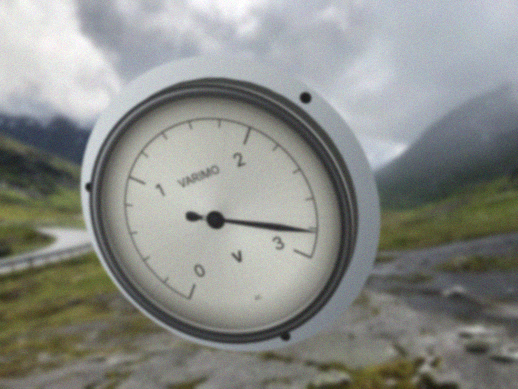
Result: 2.8,V
